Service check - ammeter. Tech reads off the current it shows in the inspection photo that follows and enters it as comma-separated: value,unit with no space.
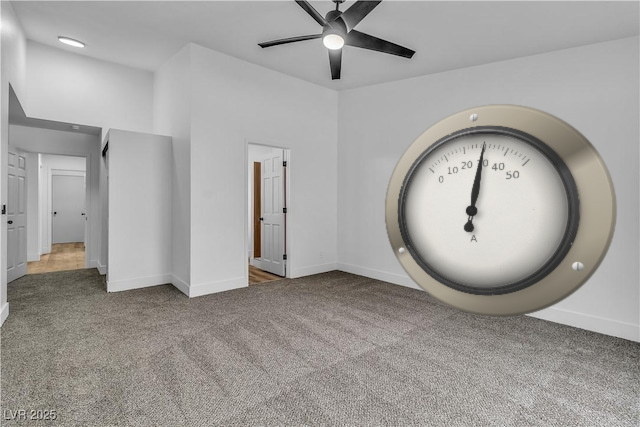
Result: 30,A
